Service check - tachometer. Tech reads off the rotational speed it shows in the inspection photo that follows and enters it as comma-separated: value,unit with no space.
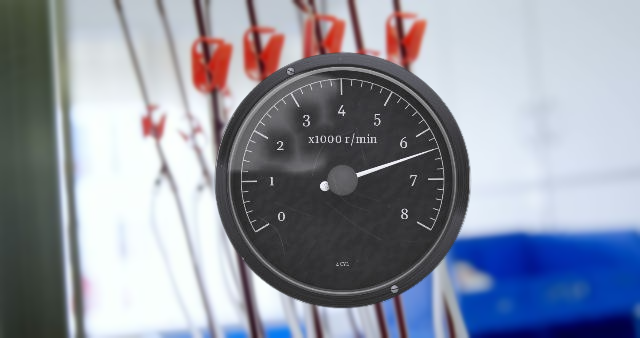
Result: 6400,rpm
